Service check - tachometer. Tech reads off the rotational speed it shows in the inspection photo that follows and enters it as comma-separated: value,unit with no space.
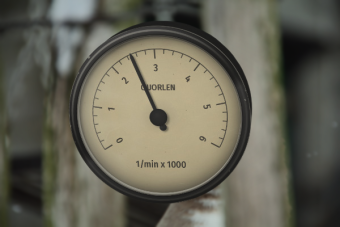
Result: 2500,rpm
